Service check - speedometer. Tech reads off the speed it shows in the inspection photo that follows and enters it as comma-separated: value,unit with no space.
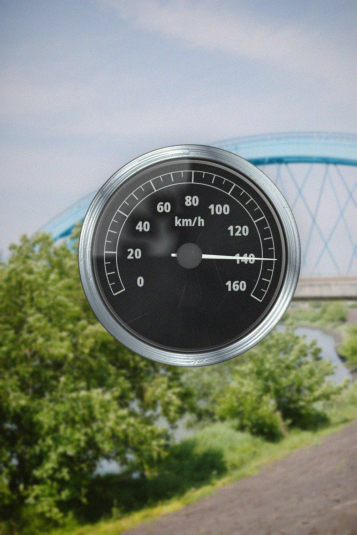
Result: 140,km/h
